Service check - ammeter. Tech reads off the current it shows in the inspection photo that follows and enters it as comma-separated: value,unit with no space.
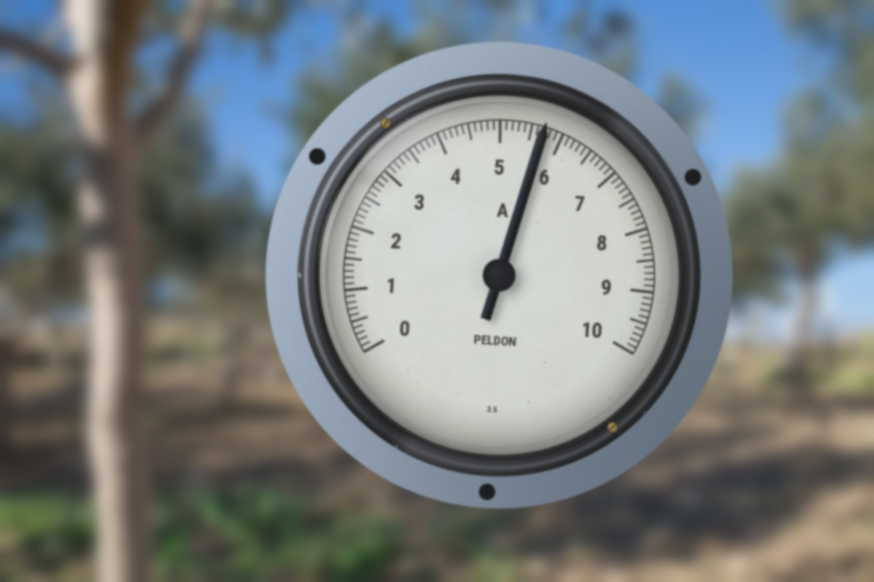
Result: 5.7,A
